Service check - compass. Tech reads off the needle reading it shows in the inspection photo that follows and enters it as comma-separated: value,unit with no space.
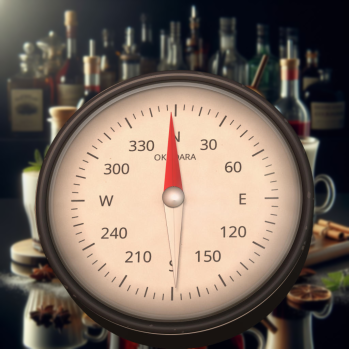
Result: 357.5,°
